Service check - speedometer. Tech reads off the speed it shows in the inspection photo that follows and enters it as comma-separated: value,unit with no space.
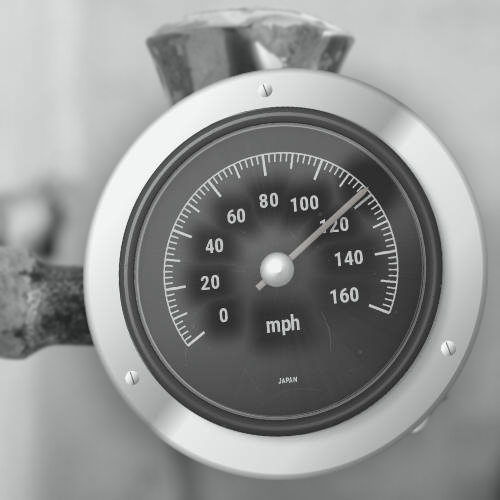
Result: 118,mph
